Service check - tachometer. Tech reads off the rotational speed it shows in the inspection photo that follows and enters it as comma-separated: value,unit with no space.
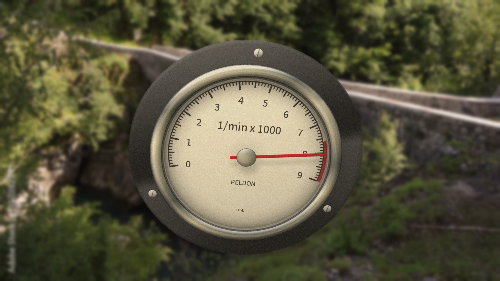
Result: 8000,rpm
